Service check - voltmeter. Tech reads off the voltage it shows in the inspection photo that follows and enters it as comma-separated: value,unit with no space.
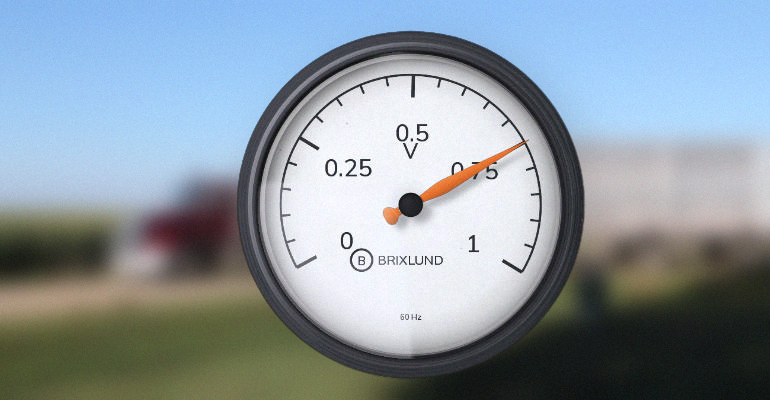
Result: 0.75,V
